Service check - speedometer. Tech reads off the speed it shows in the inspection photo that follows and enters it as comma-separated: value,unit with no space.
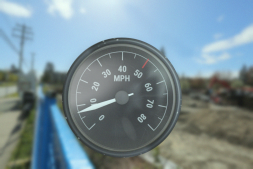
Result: 7.5,mph
